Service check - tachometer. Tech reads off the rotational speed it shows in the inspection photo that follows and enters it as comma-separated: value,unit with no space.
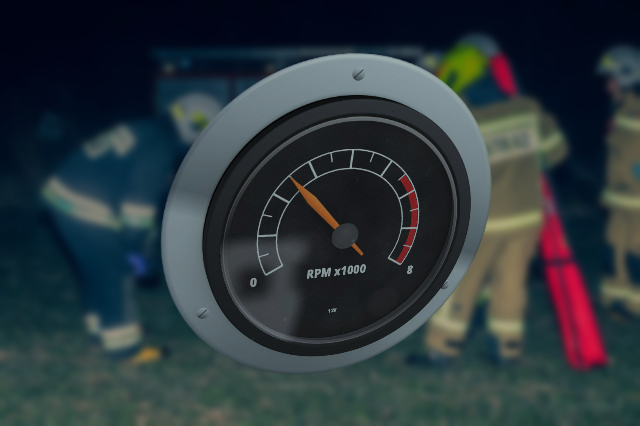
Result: 2500,rpm
